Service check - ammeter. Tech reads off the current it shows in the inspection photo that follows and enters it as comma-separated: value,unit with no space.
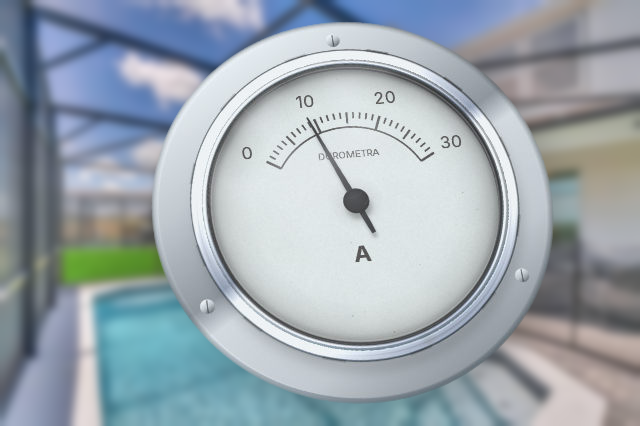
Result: 9,A
